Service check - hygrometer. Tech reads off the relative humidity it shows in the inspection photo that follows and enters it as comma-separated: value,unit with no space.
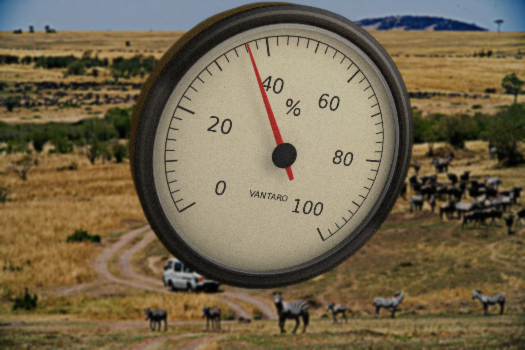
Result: 36,%
